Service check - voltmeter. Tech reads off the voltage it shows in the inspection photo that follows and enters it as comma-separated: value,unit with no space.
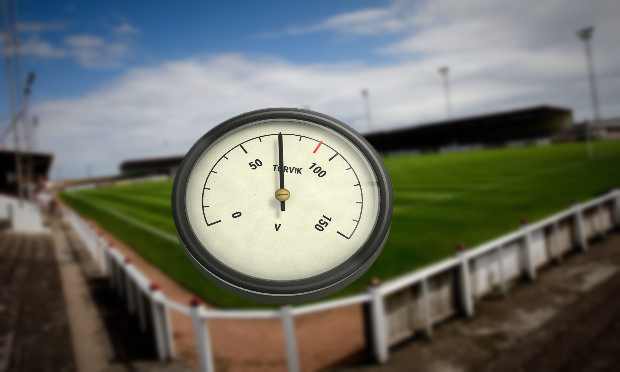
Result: 70,V
